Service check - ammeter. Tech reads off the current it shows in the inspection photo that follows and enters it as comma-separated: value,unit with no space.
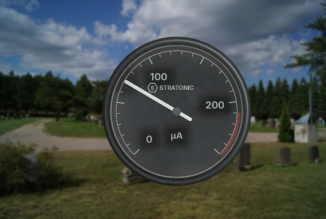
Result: 70,µA
